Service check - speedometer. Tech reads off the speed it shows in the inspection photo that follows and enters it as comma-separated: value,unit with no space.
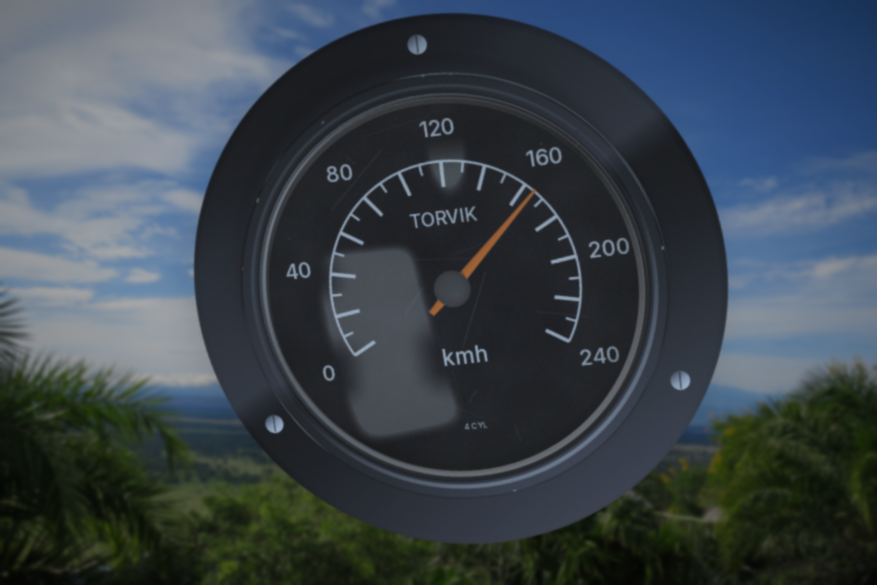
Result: 165,km/h
